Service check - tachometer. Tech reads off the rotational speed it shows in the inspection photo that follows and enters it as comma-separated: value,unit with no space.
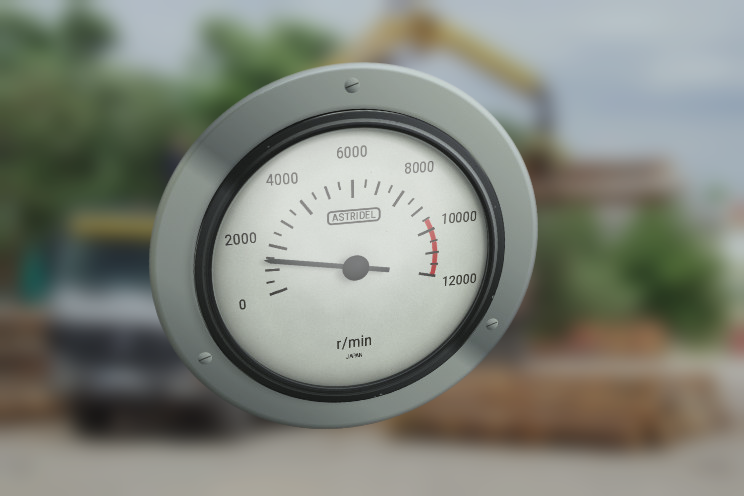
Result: 1500,rpm
